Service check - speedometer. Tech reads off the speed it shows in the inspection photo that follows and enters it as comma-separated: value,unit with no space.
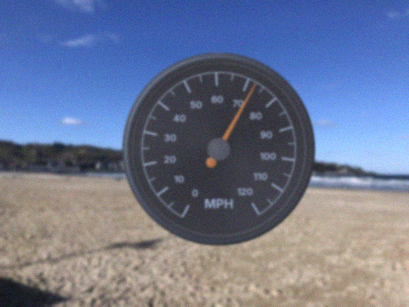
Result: 72.5,mph
